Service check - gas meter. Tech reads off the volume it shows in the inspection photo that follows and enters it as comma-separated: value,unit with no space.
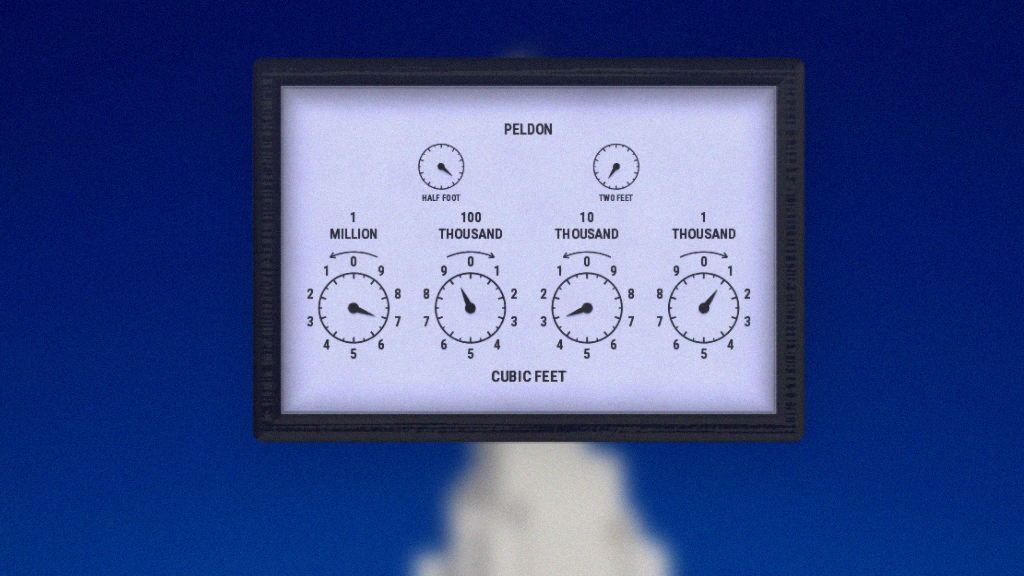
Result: 693100,ft³
